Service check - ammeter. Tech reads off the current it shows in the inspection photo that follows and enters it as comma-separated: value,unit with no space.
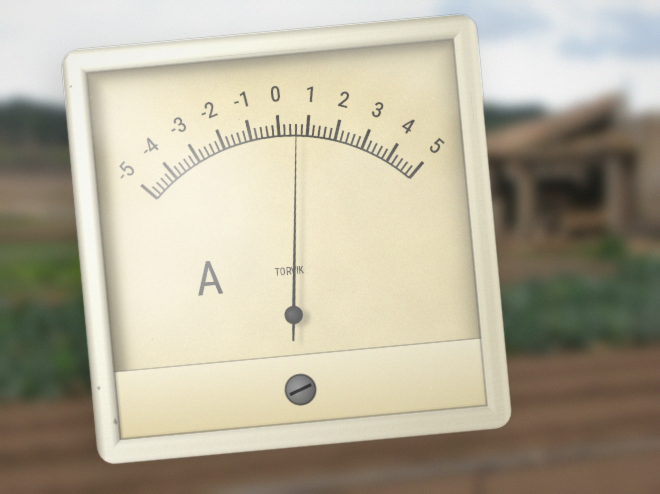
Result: 0.6,A
